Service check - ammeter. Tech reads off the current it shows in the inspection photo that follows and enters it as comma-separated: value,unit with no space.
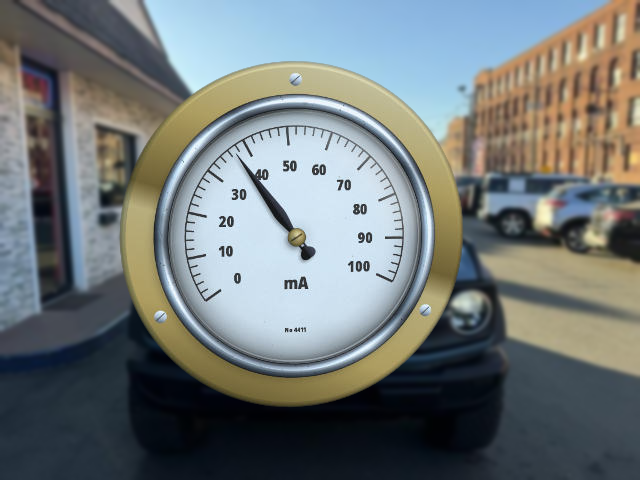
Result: 37,mA
